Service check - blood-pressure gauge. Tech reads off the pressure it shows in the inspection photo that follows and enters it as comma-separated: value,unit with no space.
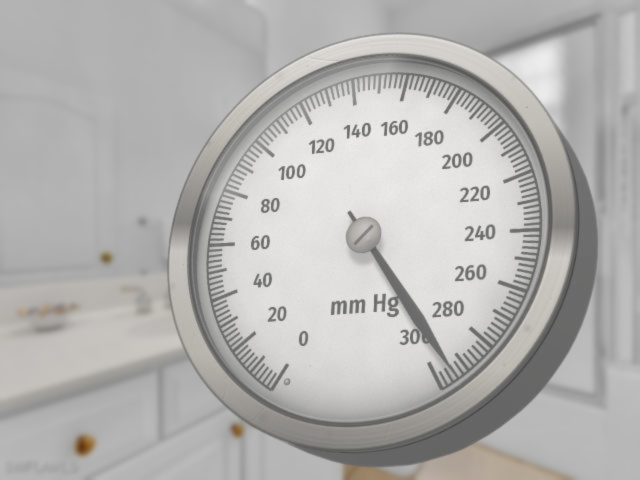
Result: 294,mmHg
